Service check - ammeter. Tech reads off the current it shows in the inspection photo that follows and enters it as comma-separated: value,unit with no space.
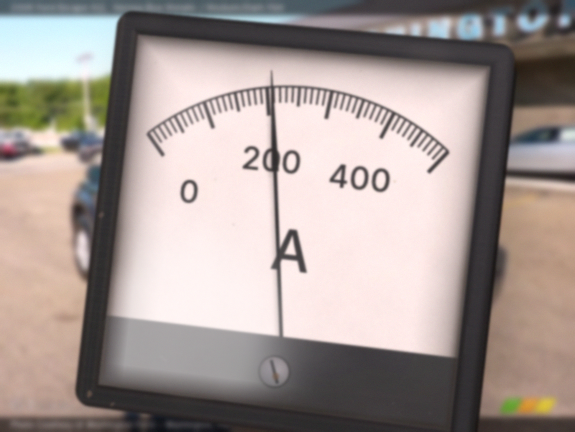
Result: 210,A
